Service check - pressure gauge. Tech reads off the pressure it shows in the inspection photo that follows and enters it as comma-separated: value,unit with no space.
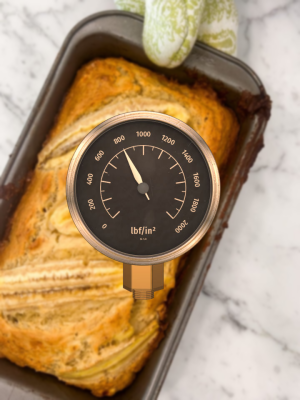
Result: 800,psi
